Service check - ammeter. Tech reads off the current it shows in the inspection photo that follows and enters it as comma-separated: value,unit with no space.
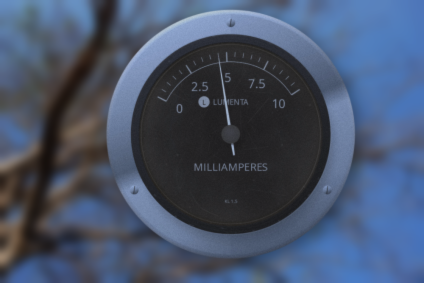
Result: 4.5,mA
